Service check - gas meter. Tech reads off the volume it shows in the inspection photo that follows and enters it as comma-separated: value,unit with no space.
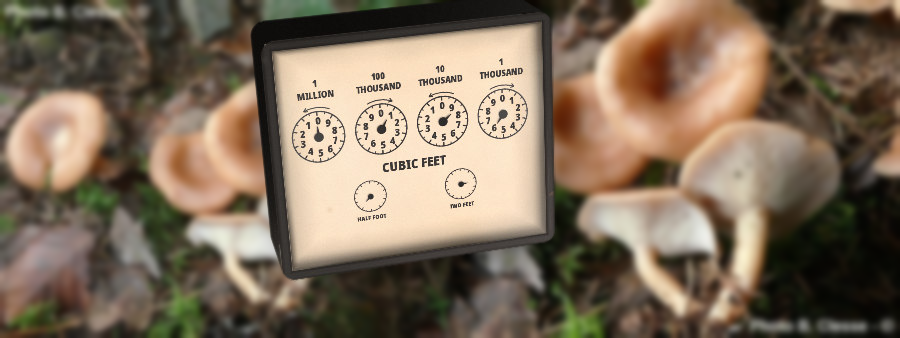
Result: 8600,ft³
